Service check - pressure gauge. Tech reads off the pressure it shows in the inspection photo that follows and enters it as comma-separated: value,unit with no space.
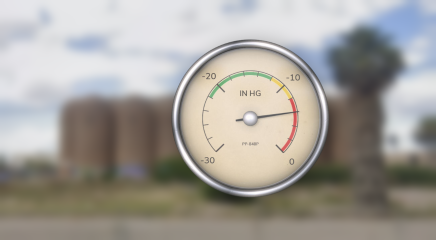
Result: -6,inHg
